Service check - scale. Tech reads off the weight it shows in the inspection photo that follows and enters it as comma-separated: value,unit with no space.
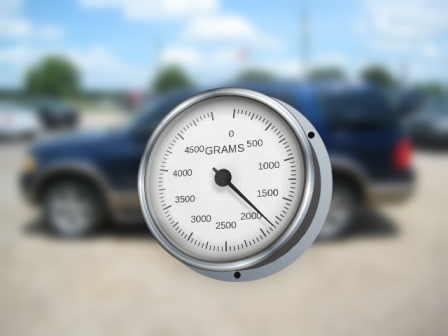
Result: 1850,g
